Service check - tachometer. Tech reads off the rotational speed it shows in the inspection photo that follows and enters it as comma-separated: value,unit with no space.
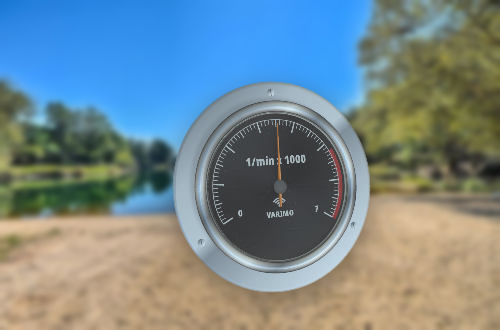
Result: 3500,rpm
